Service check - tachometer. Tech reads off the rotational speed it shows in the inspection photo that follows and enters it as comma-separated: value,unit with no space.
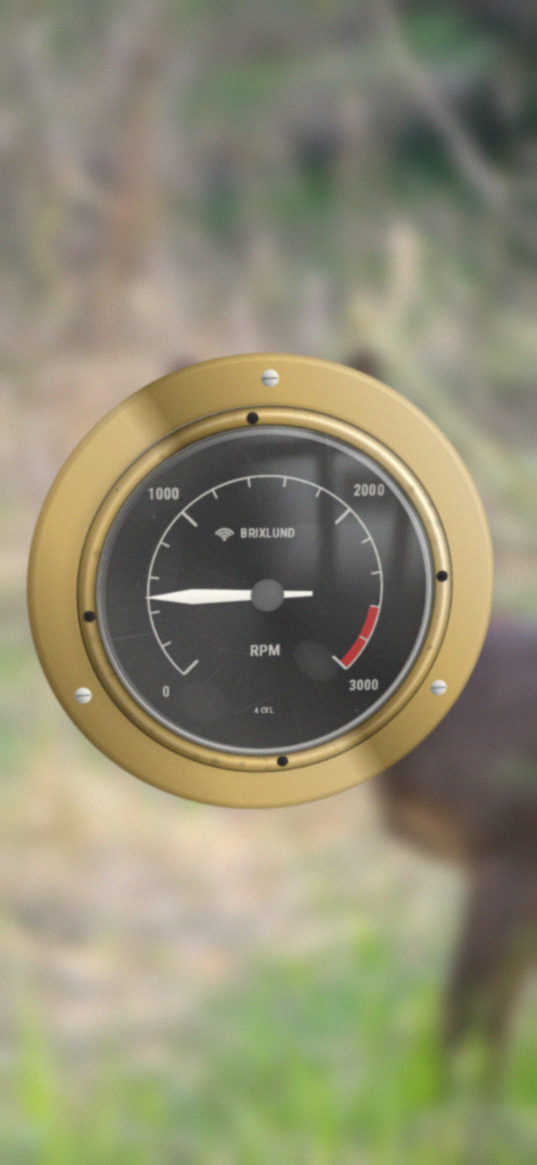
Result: 500,rpm
